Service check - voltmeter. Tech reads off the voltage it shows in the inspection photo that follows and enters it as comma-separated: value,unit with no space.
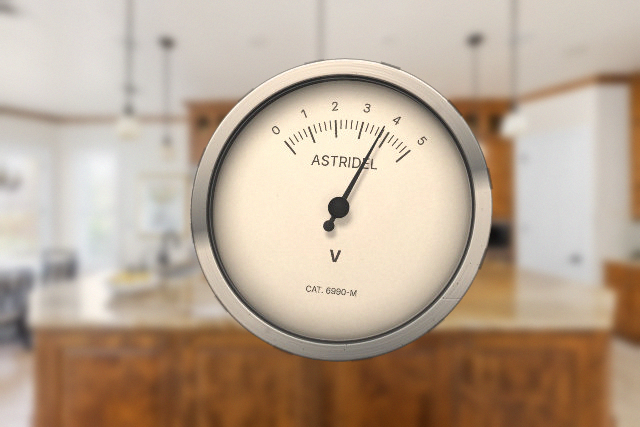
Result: 3.8,V
